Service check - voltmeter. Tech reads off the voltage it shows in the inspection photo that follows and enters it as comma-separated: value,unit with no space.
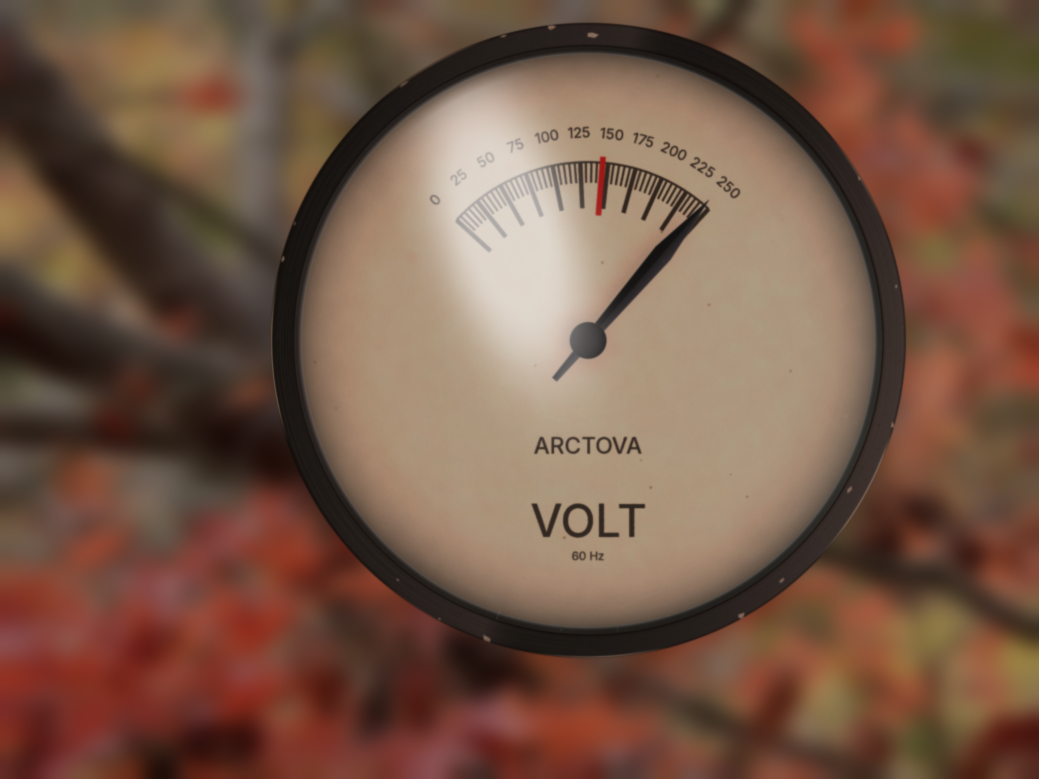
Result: 245,V
